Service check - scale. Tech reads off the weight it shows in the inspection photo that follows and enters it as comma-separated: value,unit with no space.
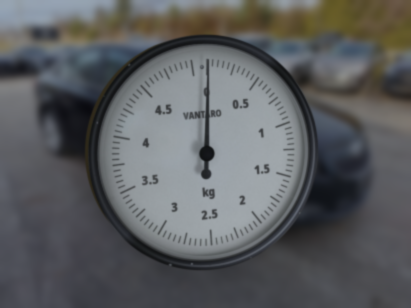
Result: 0,kg
